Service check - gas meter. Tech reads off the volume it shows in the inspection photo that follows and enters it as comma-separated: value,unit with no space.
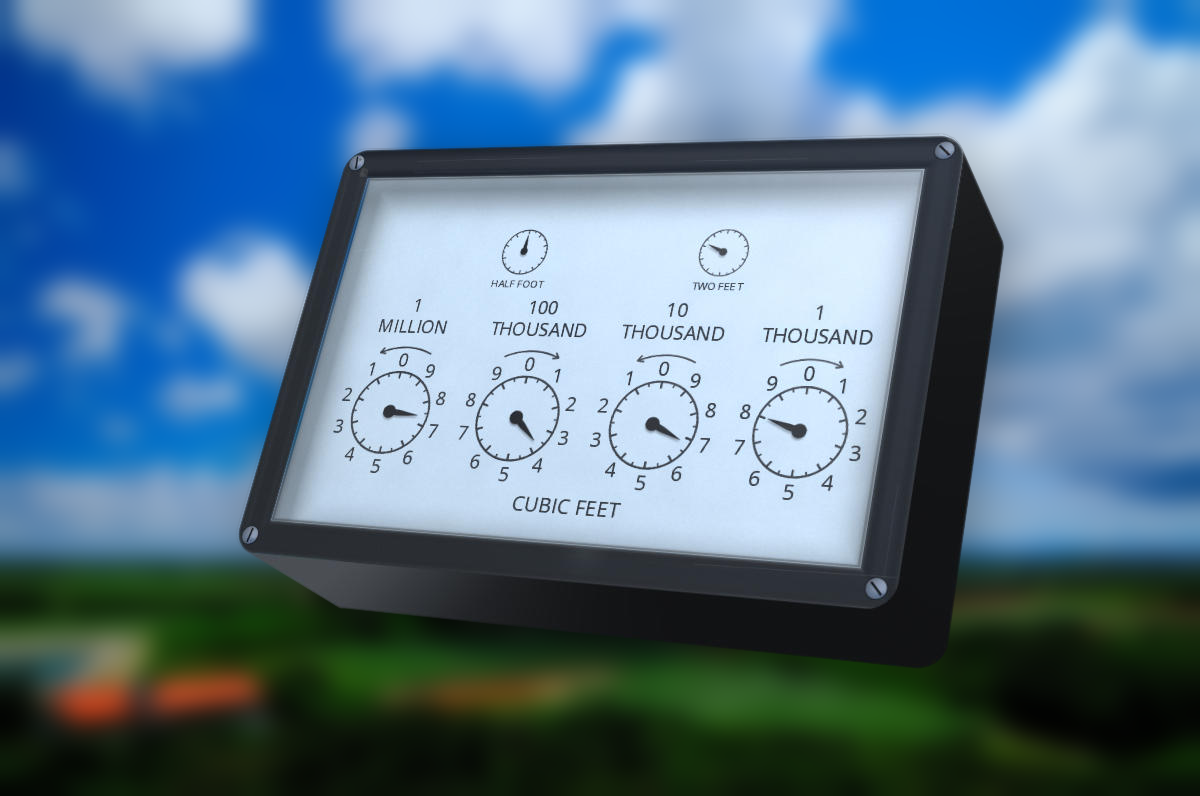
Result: 736800,ft³
